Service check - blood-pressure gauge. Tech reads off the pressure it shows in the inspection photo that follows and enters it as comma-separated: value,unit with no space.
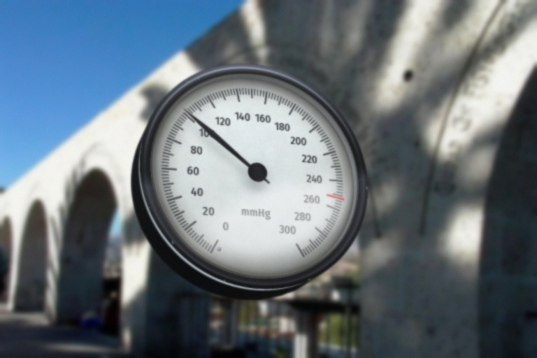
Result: 100,mmHg
